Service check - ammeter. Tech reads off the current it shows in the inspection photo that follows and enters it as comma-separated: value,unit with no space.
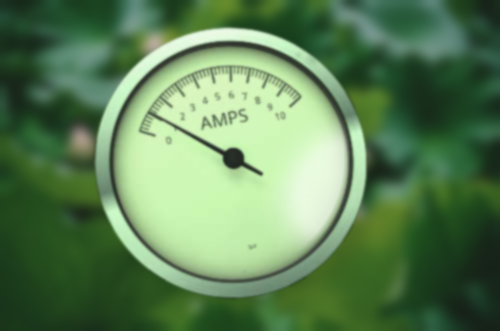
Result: 1,A
